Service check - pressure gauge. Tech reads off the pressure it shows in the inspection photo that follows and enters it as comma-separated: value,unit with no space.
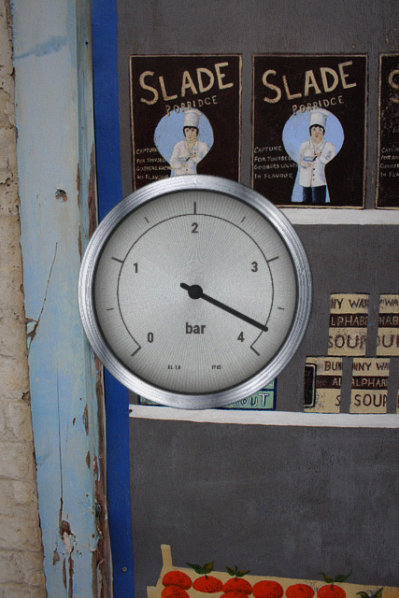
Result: 3.75,bar
